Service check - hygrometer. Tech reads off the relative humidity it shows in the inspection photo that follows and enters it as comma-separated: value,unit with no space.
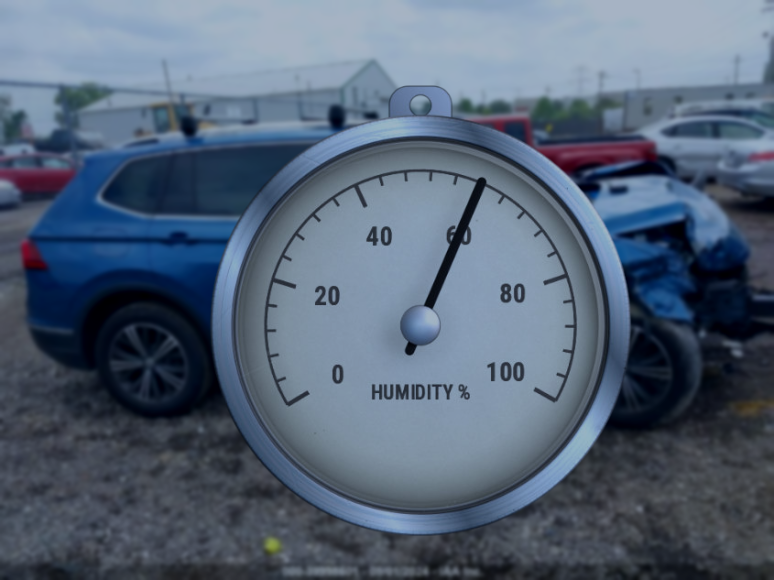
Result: 60,%
